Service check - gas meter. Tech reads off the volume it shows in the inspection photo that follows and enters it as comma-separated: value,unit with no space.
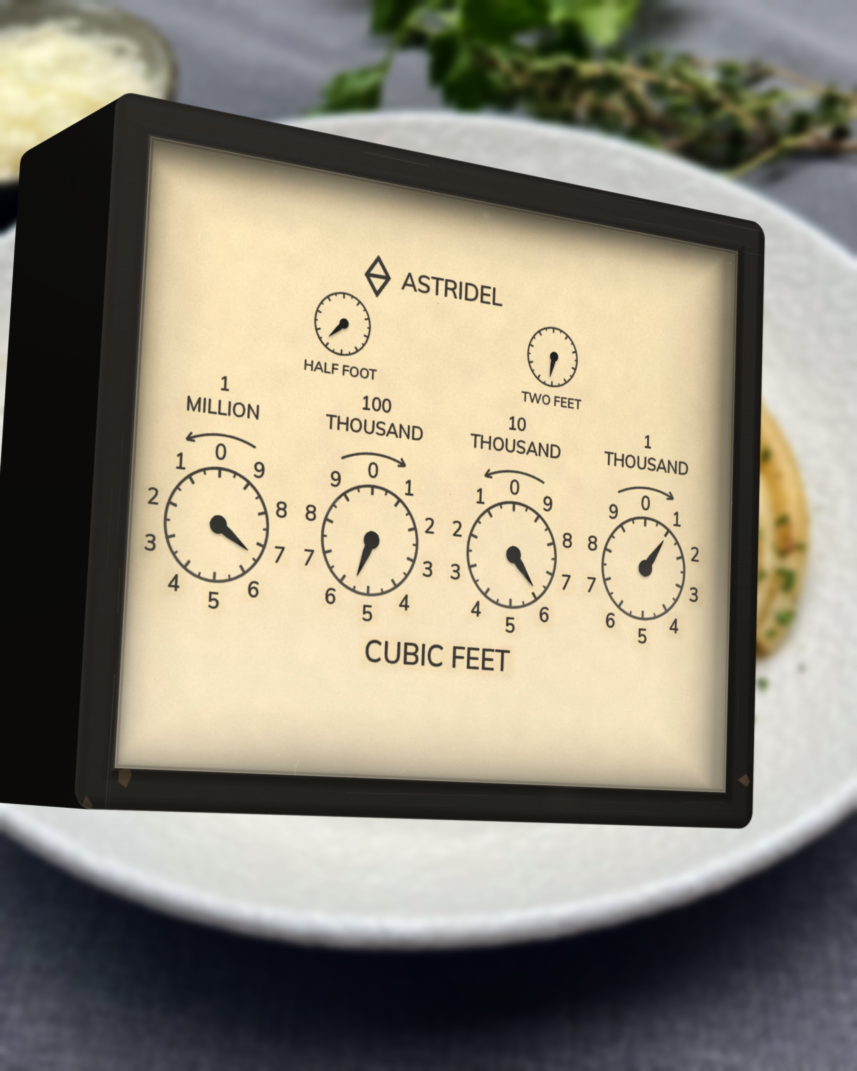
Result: 656100,ft³
